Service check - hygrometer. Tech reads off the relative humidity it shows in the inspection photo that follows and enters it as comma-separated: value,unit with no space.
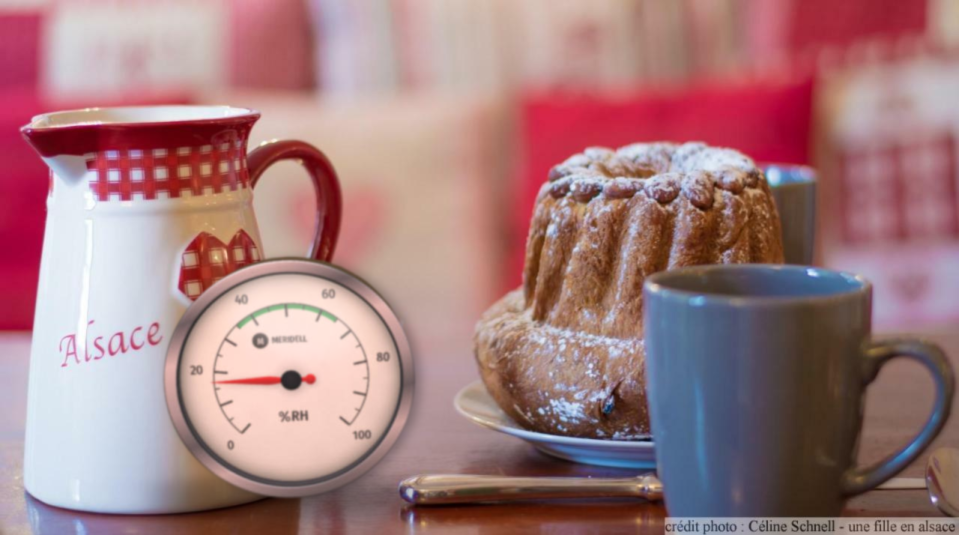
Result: 17.5,%
